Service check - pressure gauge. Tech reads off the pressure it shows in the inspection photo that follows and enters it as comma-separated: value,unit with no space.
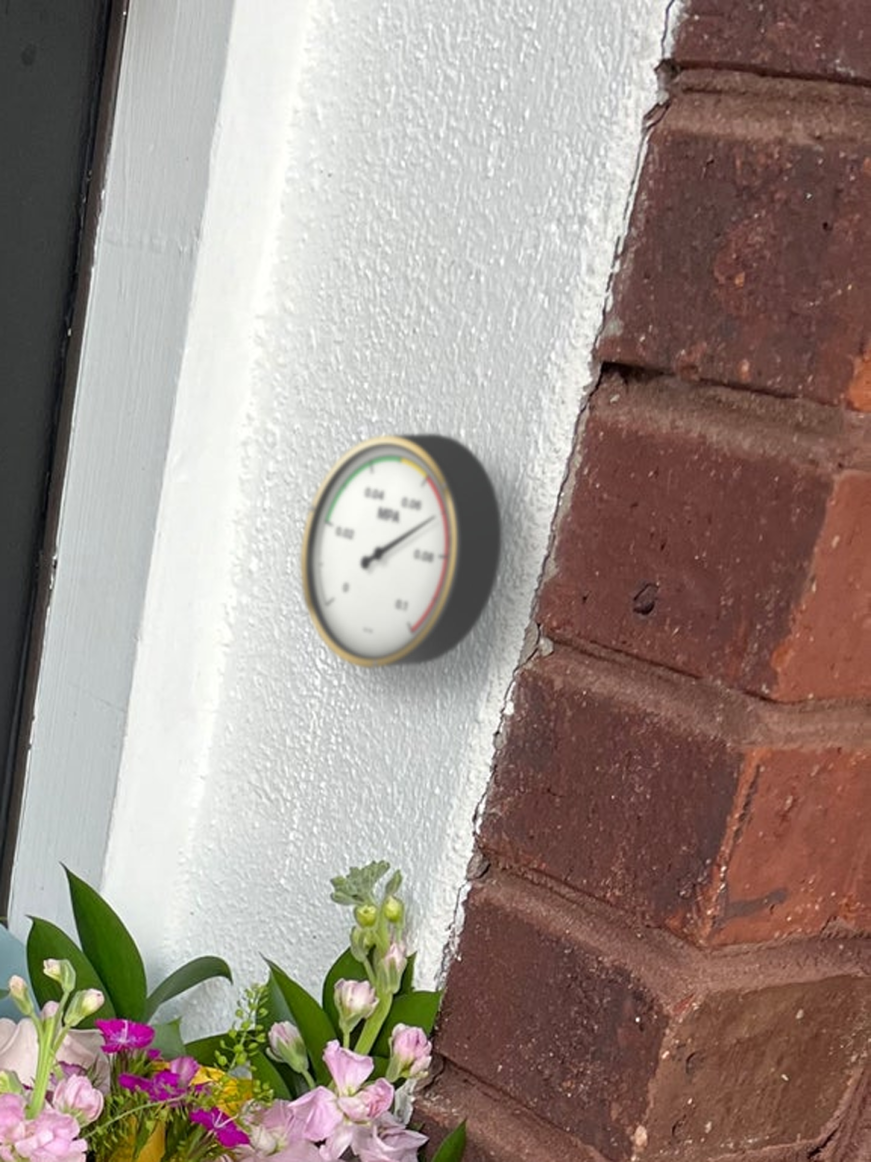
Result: 0.07,MPa
